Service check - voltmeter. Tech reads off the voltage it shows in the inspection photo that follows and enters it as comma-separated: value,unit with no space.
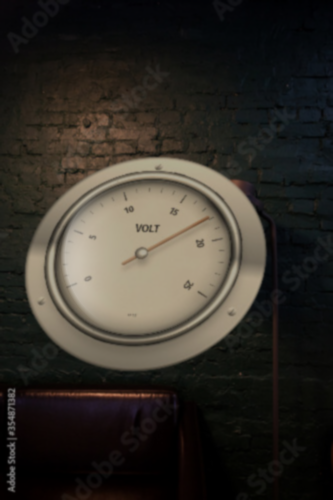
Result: 18,V
